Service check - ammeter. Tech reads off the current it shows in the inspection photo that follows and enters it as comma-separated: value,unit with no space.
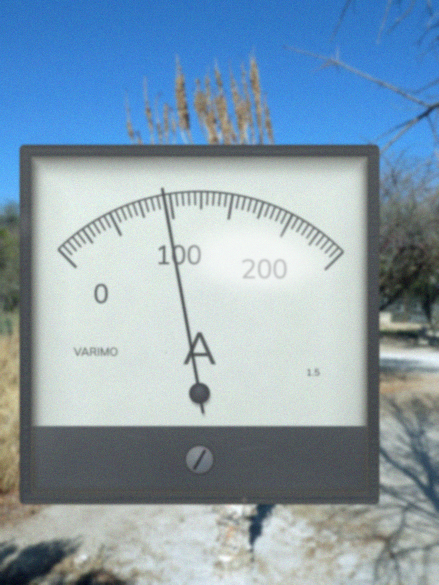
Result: 95,A
